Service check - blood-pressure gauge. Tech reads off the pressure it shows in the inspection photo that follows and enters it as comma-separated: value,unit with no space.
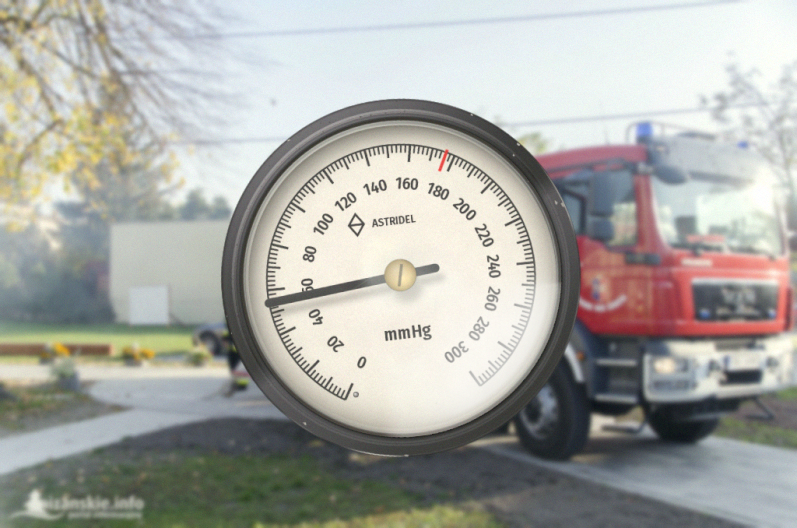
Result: 54,mmHg
